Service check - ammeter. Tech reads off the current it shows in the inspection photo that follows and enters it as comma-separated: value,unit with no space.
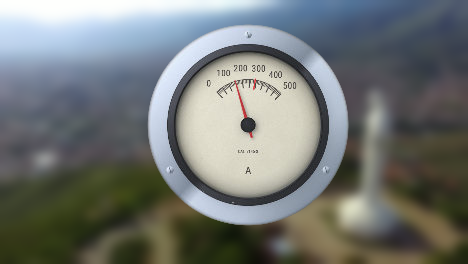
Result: 150,A
